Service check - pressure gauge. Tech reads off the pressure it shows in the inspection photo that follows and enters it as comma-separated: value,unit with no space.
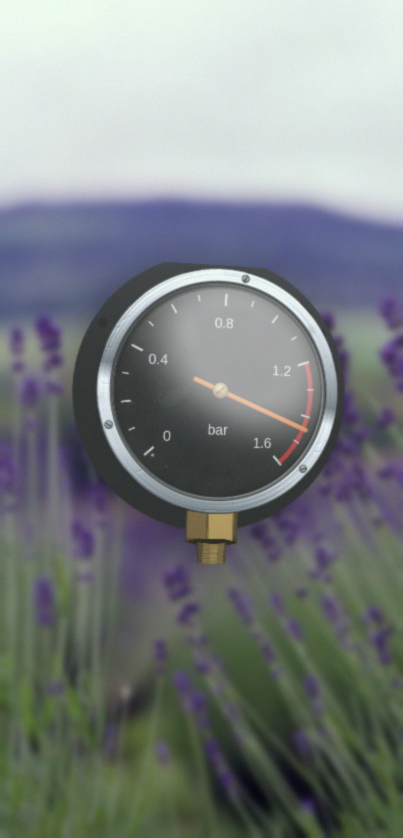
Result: 1.45,bar
